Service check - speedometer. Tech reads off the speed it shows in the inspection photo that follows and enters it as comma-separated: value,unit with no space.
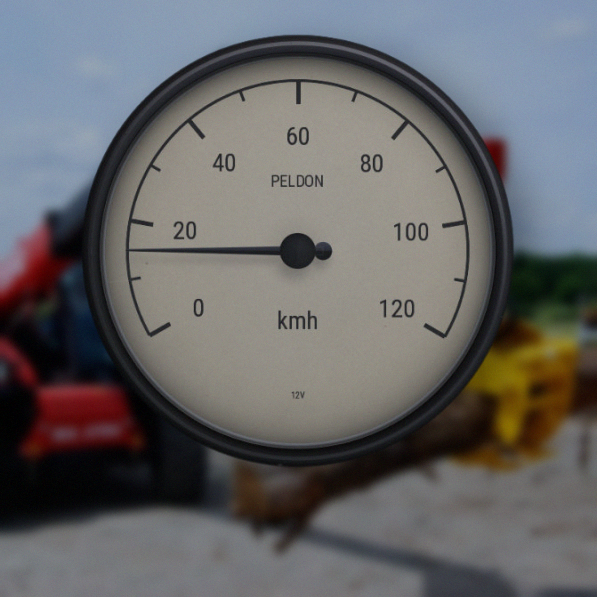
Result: 15,km/h
